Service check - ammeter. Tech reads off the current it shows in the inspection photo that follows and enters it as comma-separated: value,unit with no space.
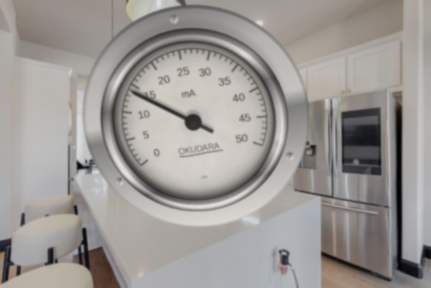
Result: 14,mA
